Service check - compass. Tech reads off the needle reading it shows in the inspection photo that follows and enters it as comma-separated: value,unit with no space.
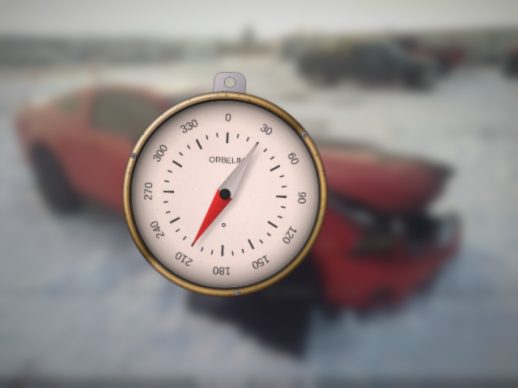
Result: 210,°
